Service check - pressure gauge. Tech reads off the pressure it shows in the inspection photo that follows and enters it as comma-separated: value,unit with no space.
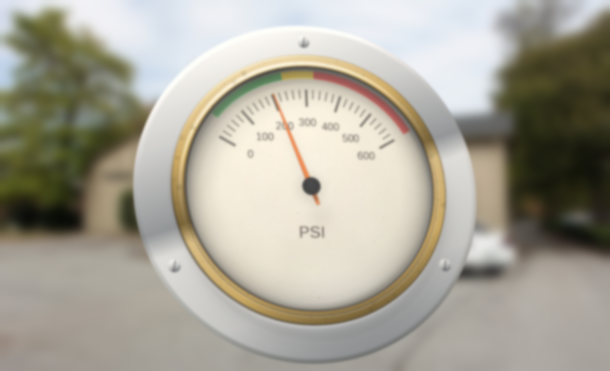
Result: 200,psi
